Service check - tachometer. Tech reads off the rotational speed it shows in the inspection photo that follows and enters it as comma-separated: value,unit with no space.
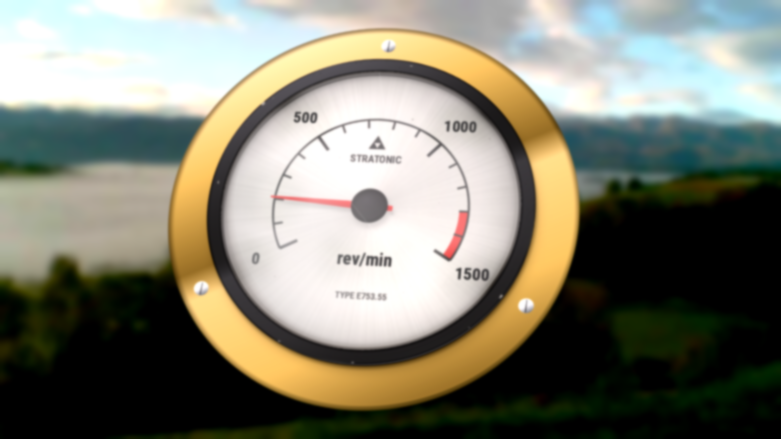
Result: 200,rpm
